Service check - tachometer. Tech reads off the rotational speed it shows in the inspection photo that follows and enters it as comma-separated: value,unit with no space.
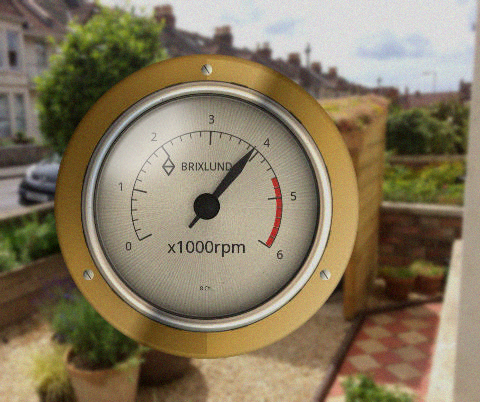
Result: 3900,rpm
